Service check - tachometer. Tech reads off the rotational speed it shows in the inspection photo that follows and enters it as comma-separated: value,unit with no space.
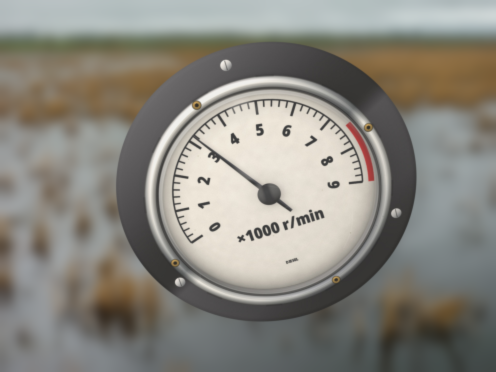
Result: 3200,rpm
